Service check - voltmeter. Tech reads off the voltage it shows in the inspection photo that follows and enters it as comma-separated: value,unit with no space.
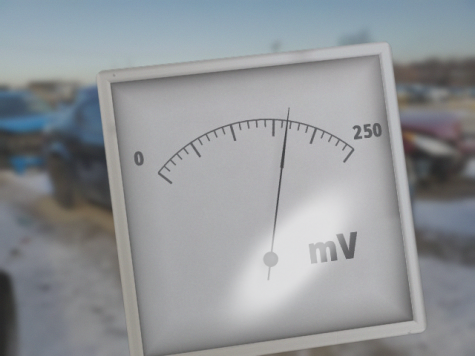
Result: 165,mV
